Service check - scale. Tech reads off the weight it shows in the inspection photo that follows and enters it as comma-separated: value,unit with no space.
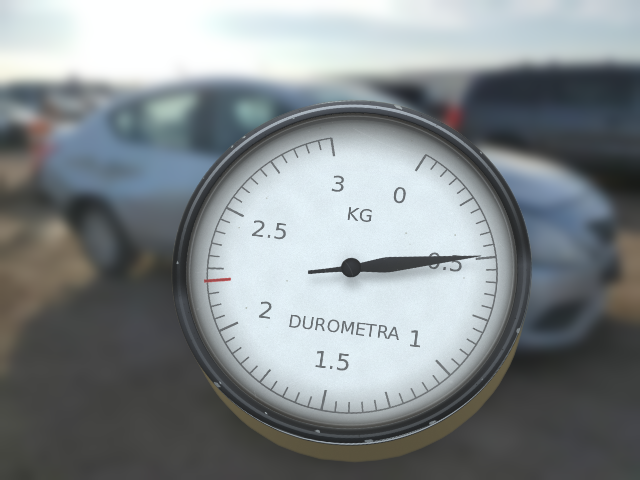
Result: 0.5,kg
